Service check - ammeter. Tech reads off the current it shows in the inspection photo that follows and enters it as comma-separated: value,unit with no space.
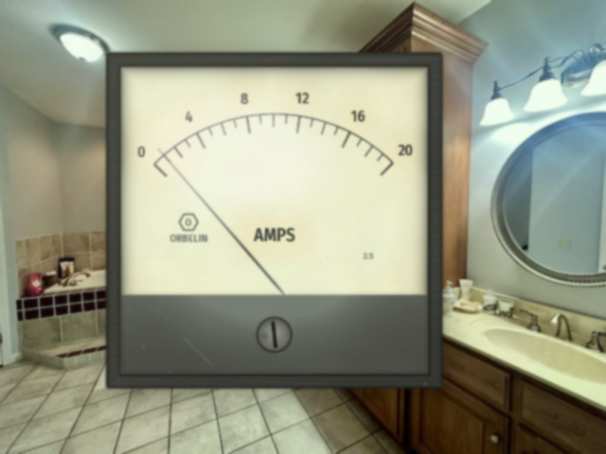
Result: 1,A
